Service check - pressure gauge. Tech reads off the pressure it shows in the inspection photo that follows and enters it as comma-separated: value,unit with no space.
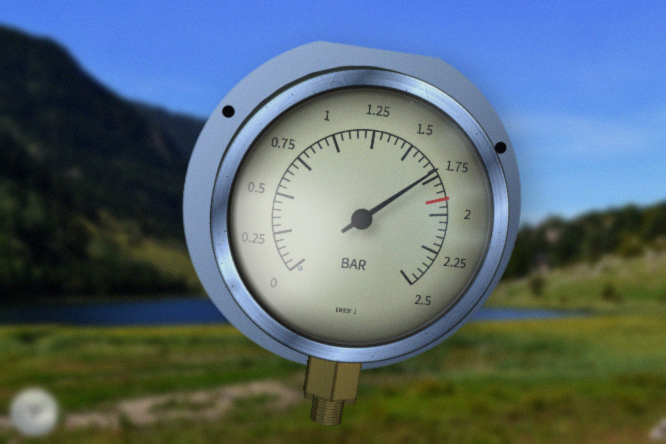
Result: 1.7,bar
